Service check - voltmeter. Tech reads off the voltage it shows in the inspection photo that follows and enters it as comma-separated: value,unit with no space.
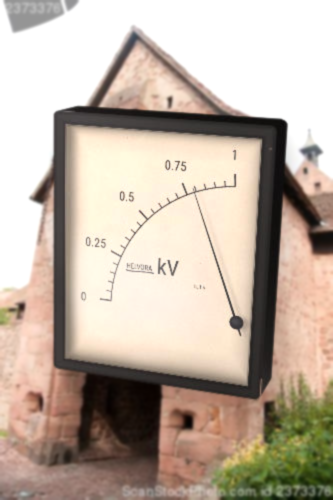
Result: 0.8,kV
